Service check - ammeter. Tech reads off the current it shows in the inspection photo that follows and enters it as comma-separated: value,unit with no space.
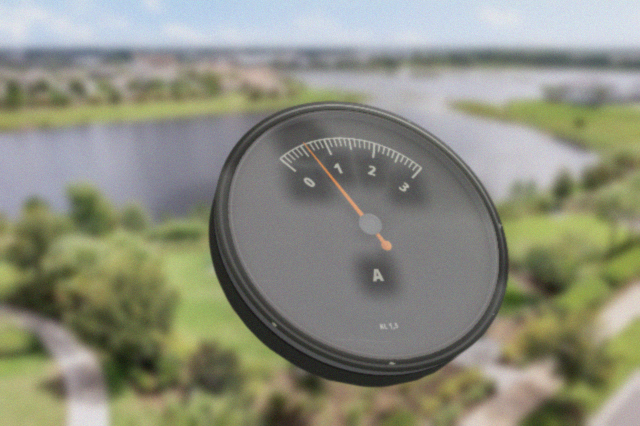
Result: 0.5,A
